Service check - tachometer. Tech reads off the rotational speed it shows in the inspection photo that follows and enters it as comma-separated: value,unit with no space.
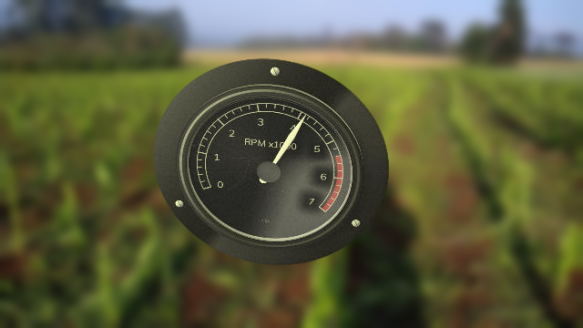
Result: 4100,rpm
